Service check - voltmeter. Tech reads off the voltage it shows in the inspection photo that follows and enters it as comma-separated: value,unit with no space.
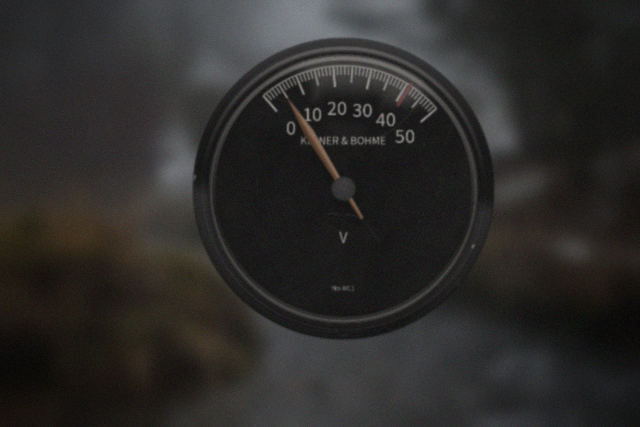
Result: 5,V
